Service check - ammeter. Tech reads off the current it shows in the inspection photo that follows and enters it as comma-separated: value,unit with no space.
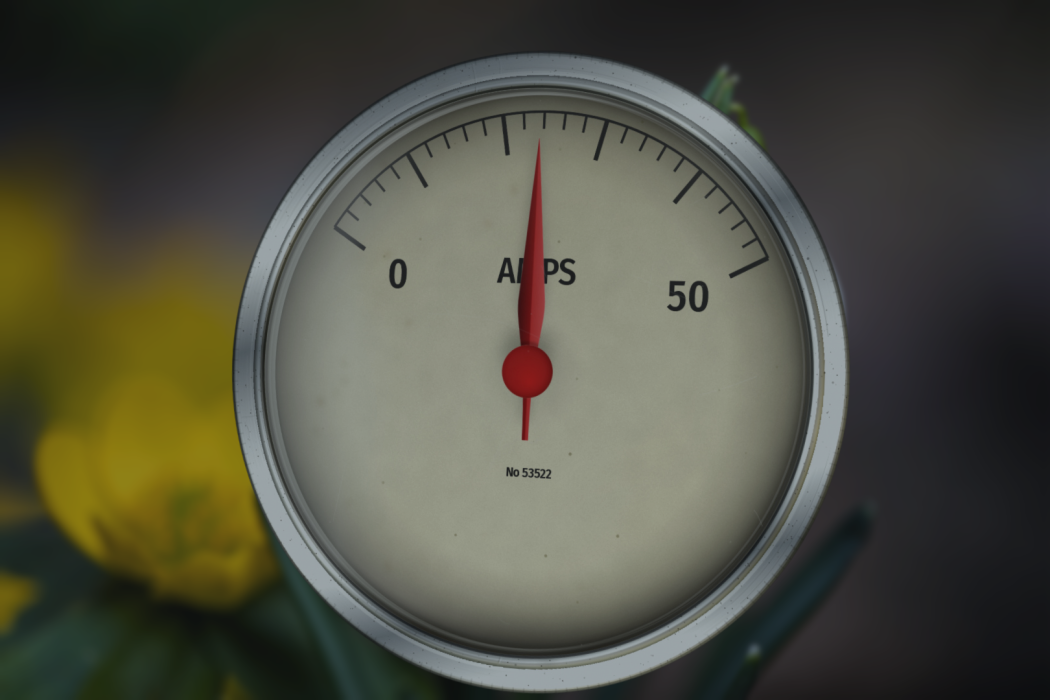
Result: 24,A
